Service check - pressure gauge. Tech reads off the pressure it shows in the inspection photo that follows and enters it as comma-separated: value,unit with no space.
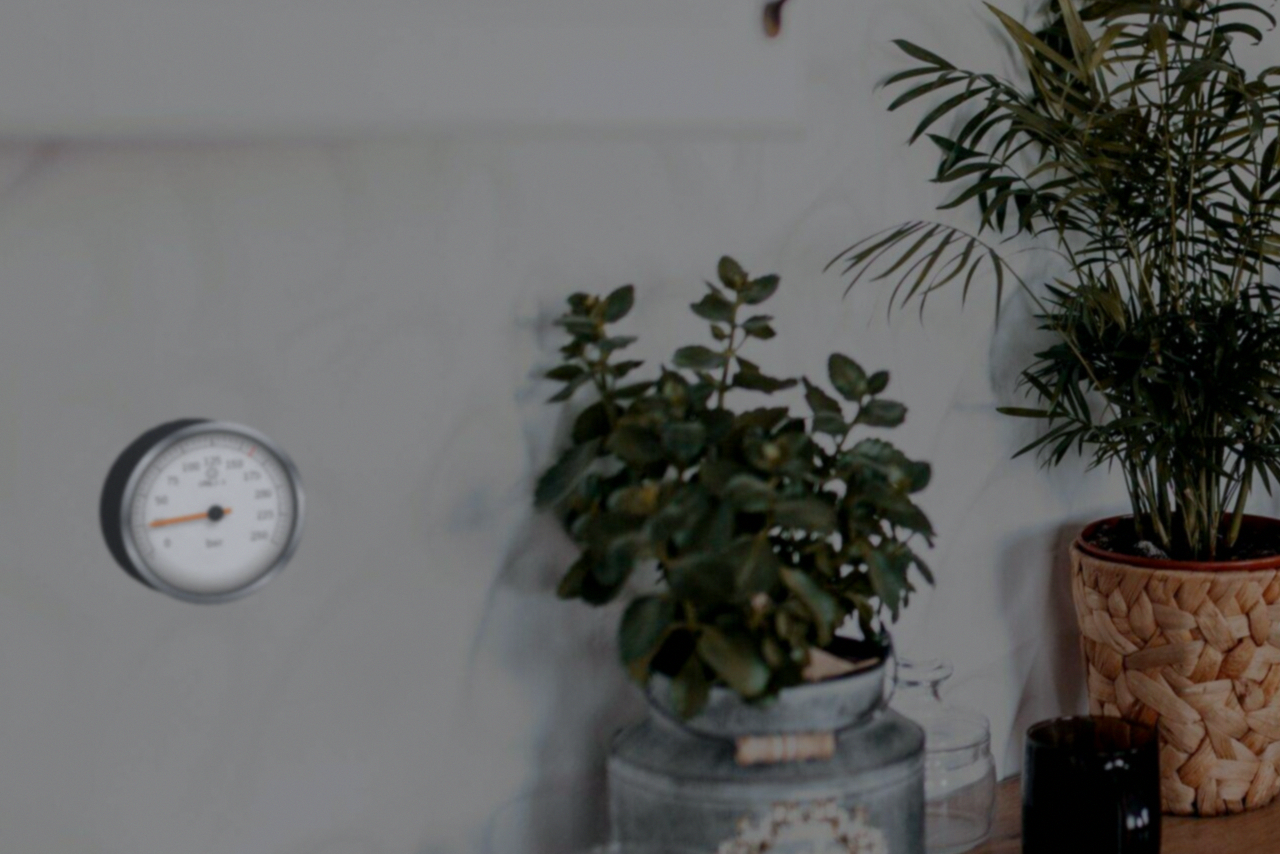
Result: 25,bar
